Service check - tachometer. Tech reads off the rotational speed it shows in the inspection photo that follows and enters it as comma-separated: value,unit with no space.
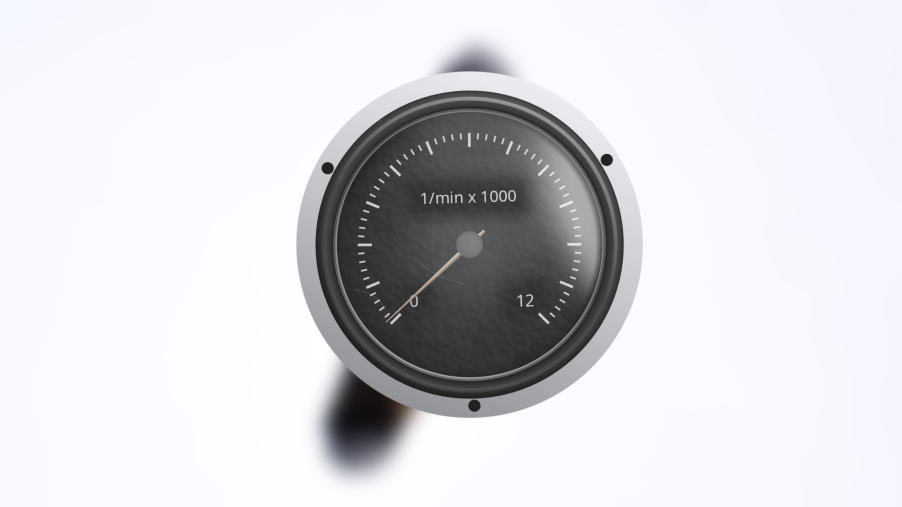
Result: 100,rpm
